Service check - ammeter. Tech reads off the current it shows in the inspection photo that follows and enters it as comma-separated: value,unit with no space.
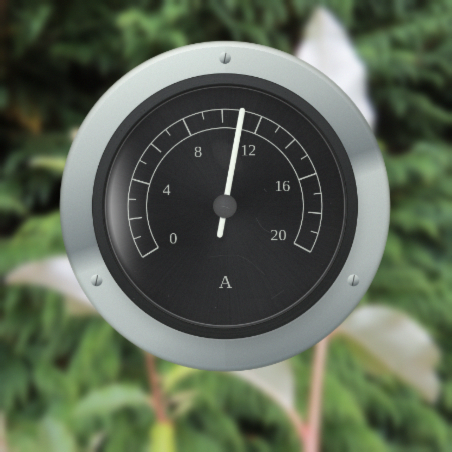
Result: 11,A
